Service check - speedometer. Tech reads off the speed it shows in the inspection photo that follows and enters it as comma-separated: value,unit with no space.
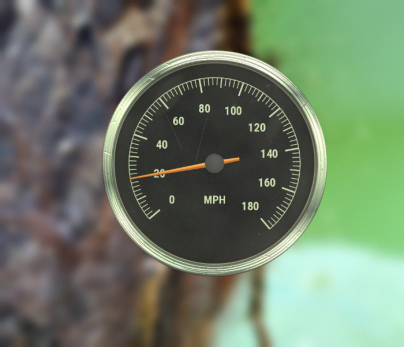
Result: 20,mph
